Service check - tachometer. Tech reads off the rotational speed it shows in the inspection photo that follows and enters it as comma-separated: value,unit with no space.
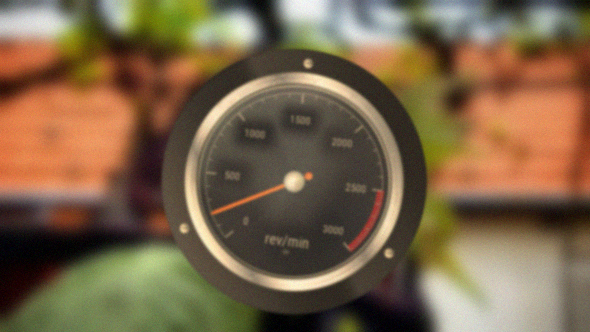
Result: 200,rpm
